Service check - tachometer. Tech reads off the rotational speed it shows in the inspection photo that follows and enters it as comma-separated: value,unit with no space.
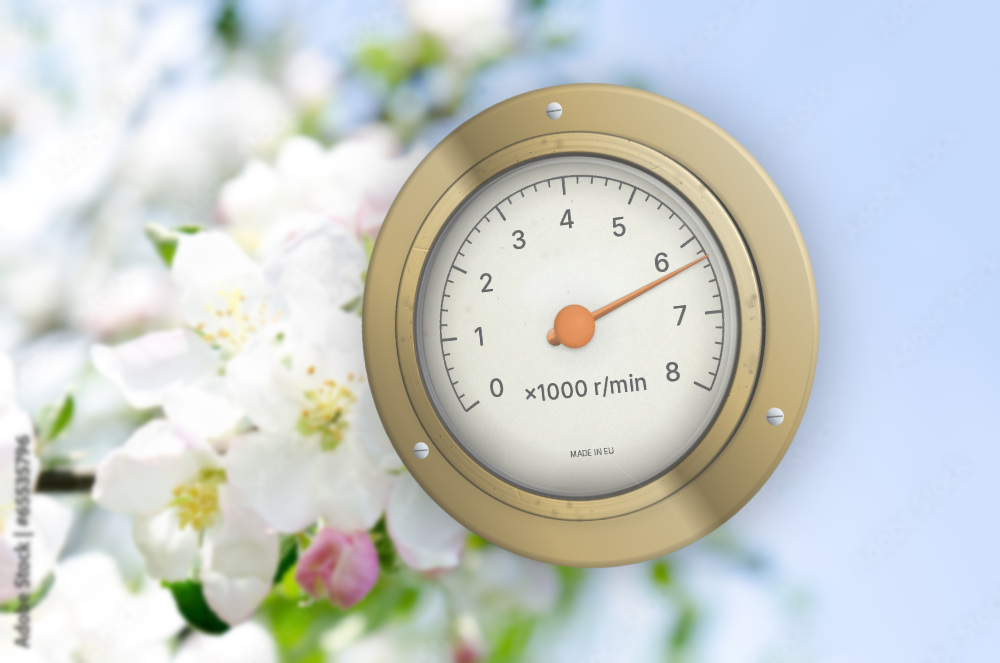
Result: 6300,rpm
